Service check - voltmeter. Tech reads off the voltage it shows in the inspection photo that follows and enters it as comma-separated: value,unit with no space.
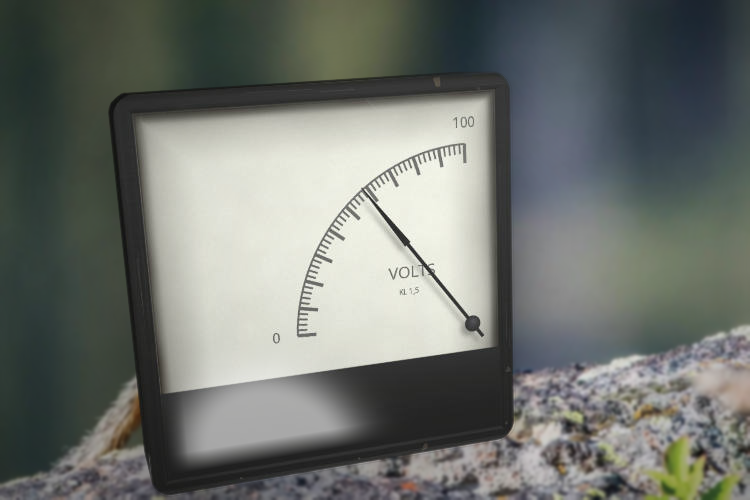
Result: 58,V
